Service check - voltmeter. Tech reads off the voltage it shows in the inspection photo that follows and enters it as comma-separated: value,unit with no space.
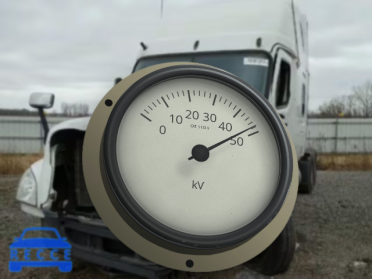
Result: 48,kV
